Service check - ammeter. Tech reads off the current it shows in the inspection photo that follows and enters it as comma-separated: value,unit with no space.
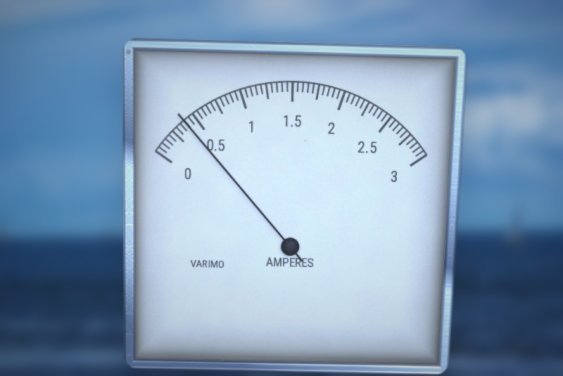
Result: 0.4,A
